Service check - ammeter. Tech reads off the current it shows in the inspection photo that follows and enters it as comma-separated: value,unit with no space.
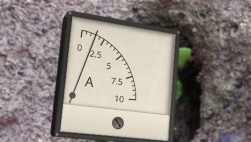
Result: 1.5,A
